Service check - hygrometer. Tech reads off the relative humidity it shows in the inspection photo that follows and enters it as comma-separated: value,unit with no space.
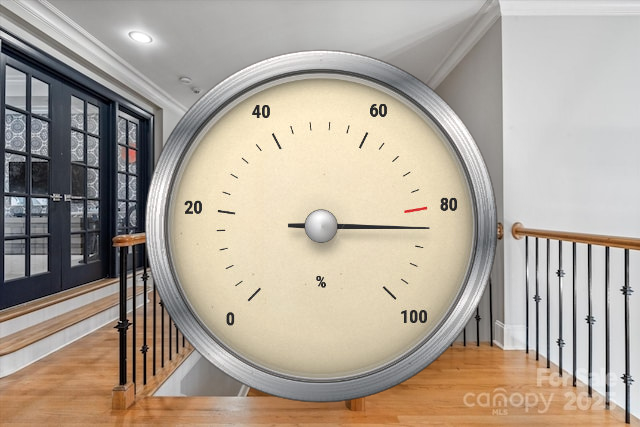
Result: 84,%
